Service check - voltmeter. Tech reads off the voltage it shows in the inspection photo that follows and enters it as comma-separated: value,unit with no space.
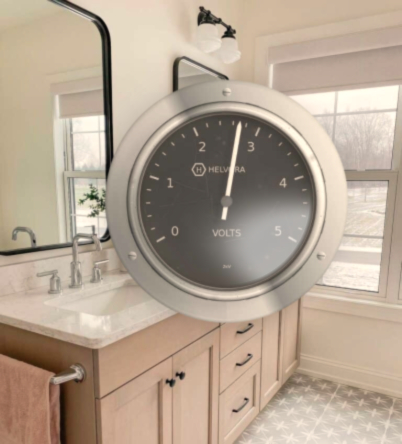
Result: 2.7,V
